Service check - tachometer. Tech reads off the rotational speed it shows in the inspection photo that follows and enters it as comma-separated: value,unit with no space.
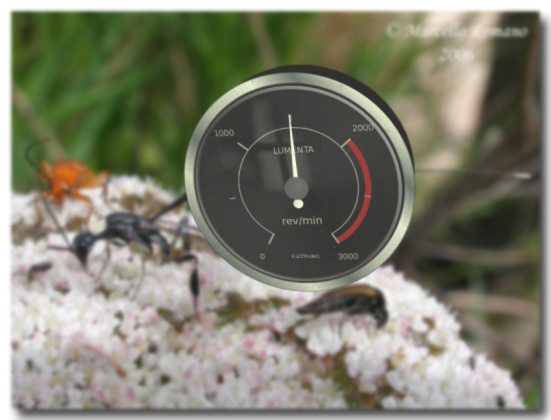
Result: 1500,rpm
